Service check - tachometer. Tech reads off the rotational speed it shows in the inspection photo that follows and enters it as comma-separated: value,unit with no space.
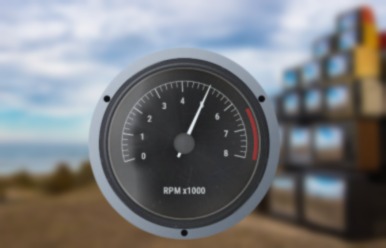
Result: 5000,rpm
